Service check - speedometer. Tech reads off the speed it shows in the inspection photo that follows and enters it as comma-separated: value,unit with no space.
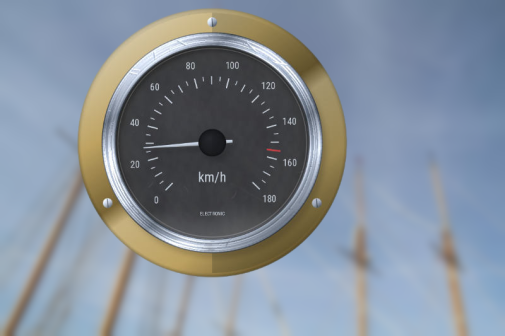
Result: 27.5,km/h
